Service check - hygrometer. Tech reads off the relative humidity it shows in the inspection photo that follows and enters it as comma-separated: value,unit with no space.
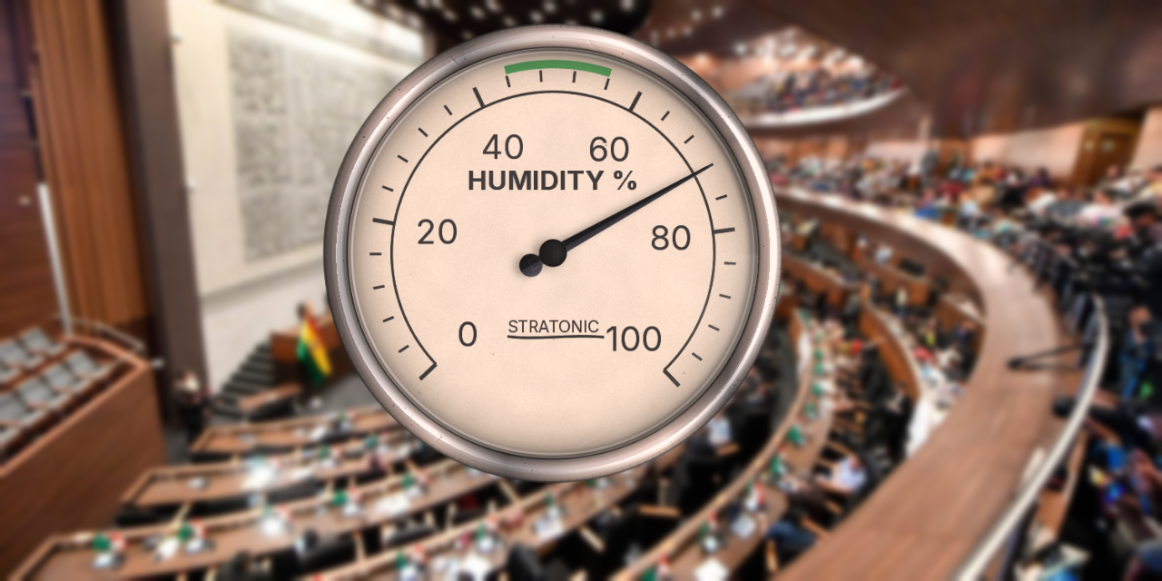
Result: 72,%
